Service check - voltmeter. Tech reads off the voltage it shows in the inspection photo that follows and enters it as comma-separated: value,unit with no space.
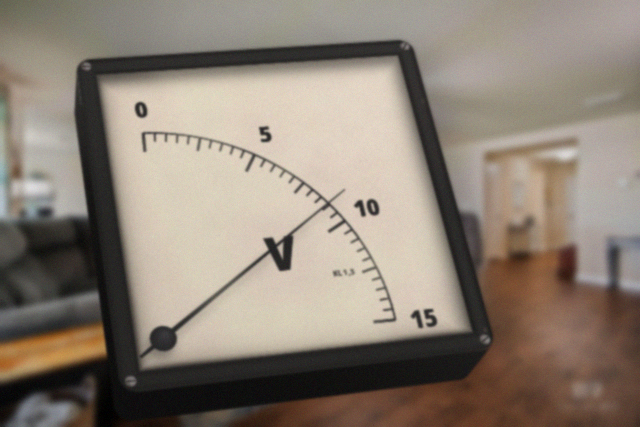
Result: 9,V
